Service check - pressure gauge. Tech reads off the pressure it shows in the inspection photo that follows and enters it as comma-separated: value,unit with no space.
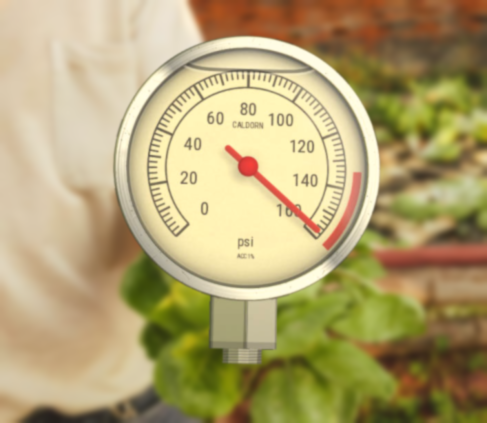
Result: 158,psi
